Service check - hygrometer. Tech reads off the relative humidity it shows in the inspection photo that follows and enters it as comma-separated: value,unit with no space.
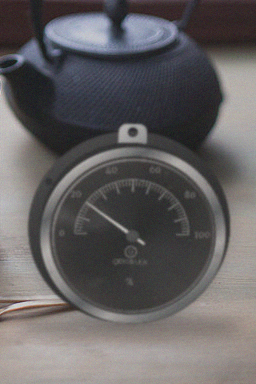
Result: 20,%
